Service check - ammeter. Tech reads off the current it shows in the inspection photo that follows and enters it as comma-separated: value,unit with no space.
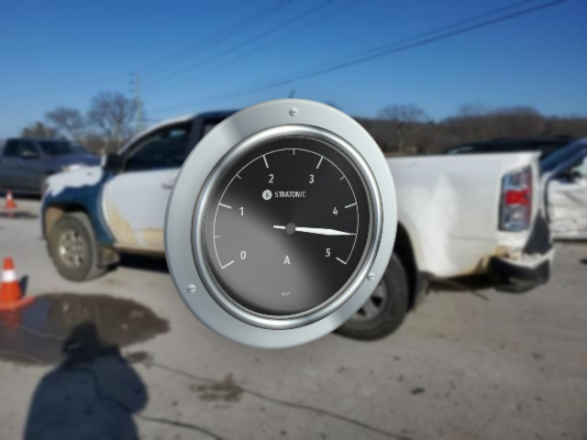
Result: 4.5,A
